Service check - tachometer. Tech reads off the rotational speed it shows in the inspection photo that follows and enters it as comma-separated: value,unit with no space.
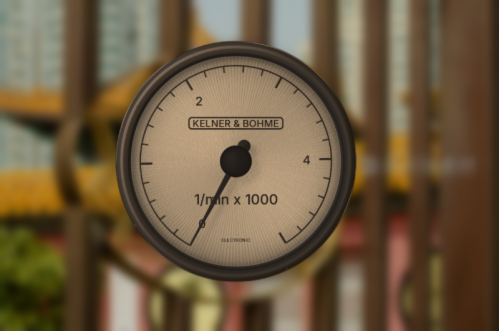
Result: 0,rpm
